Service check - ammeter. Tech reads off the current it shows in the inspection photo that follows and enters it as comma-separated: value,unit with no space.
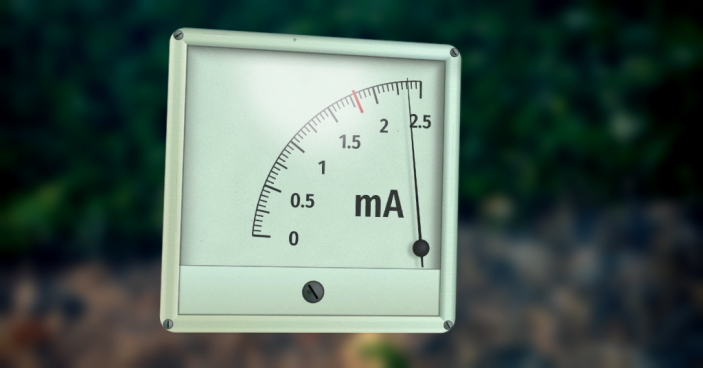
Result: 2.35,mA
